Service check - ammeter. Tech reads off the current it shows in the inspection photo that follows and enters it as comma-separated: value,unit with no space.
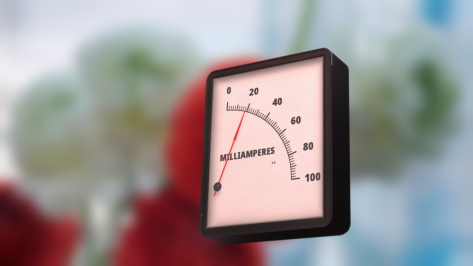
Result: 20,mA
